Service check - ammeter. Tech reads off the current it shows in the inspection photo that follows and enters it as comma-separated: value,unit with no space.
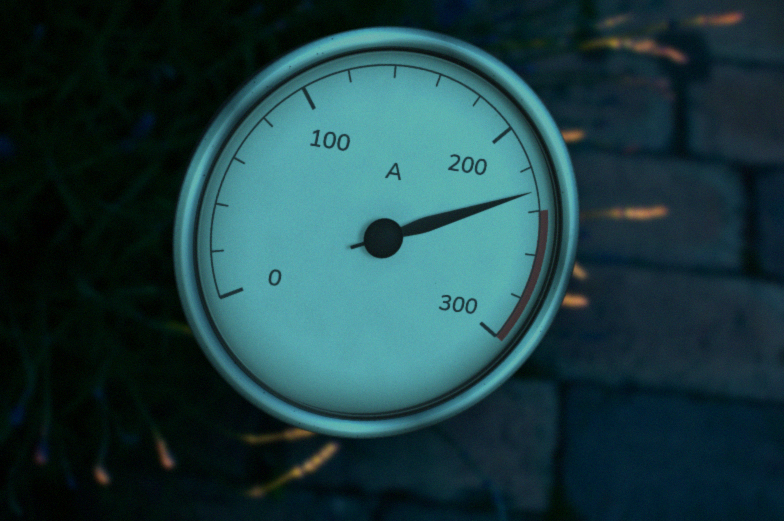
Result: 230,A
